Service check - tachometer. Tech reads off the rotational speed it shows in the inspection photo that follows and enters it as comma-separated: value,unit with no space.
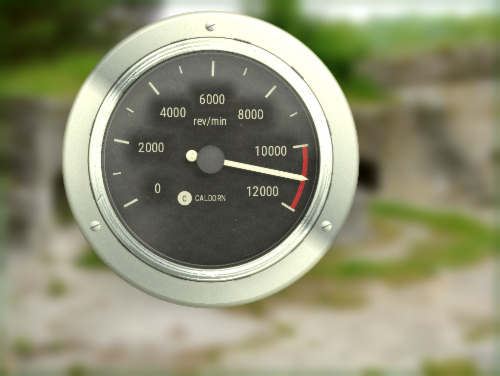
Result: 11000,rpm
